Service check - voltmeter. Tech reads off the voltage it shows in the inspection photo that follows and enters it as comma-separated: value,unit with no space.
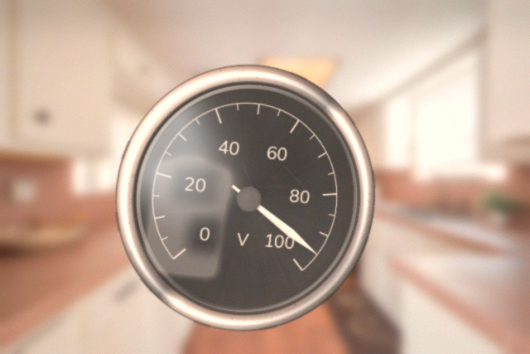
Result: 95,V
